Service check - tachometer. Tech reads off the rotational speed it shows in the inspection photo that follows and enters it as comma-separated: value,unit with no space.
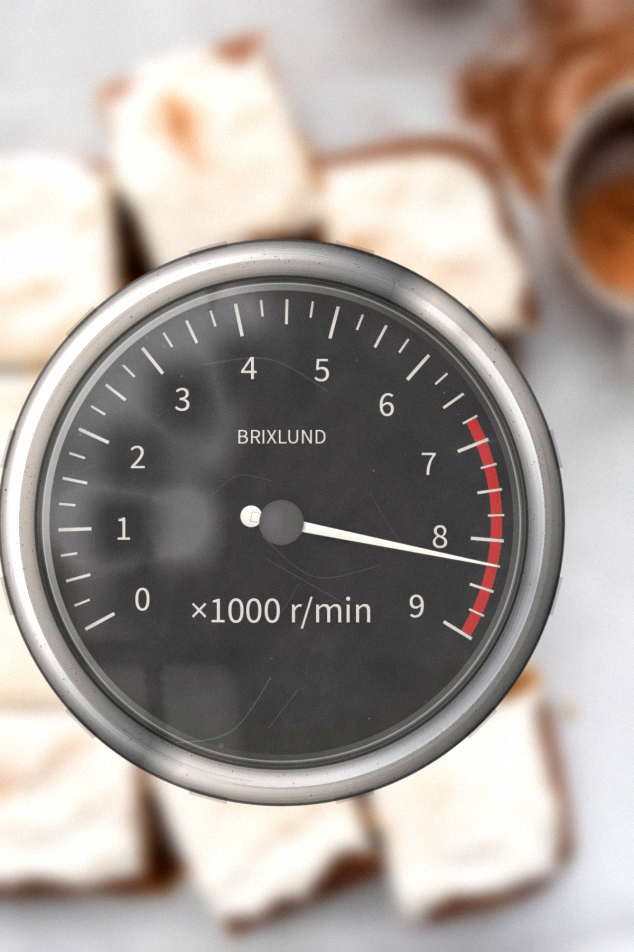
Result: 8250,rpm
